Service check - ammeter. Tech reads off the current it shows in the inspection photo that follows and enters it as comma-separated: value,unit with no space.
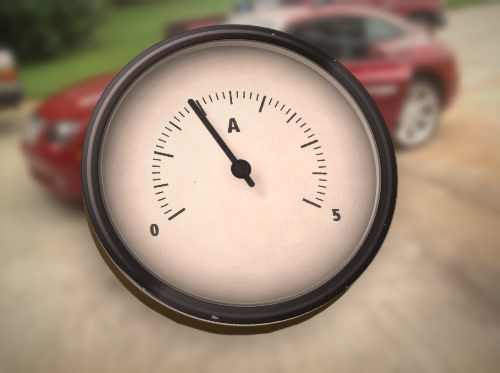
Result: 1.9,A
